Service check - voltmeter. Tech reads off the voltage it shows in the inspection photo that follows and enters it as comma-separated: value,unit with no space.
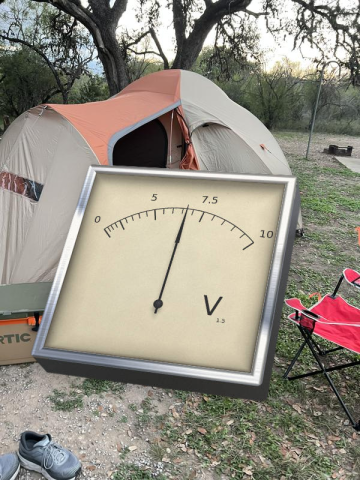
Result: 6.75,V
